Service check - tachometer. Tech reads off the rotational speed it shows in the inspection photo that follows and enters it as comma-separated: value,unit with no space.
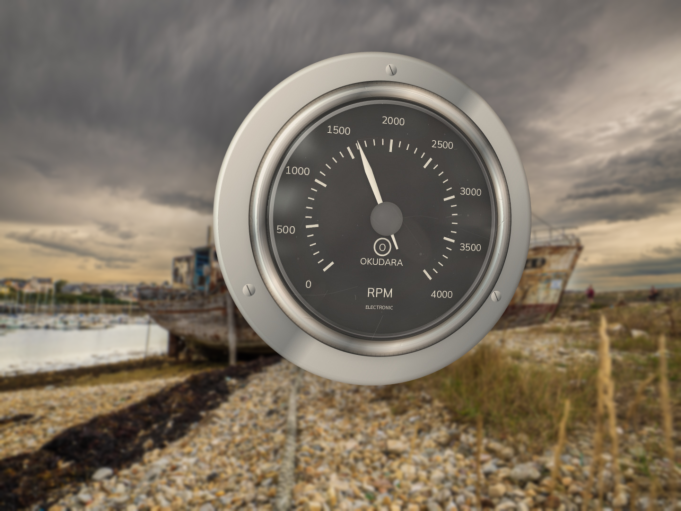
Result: 1600,rpm
